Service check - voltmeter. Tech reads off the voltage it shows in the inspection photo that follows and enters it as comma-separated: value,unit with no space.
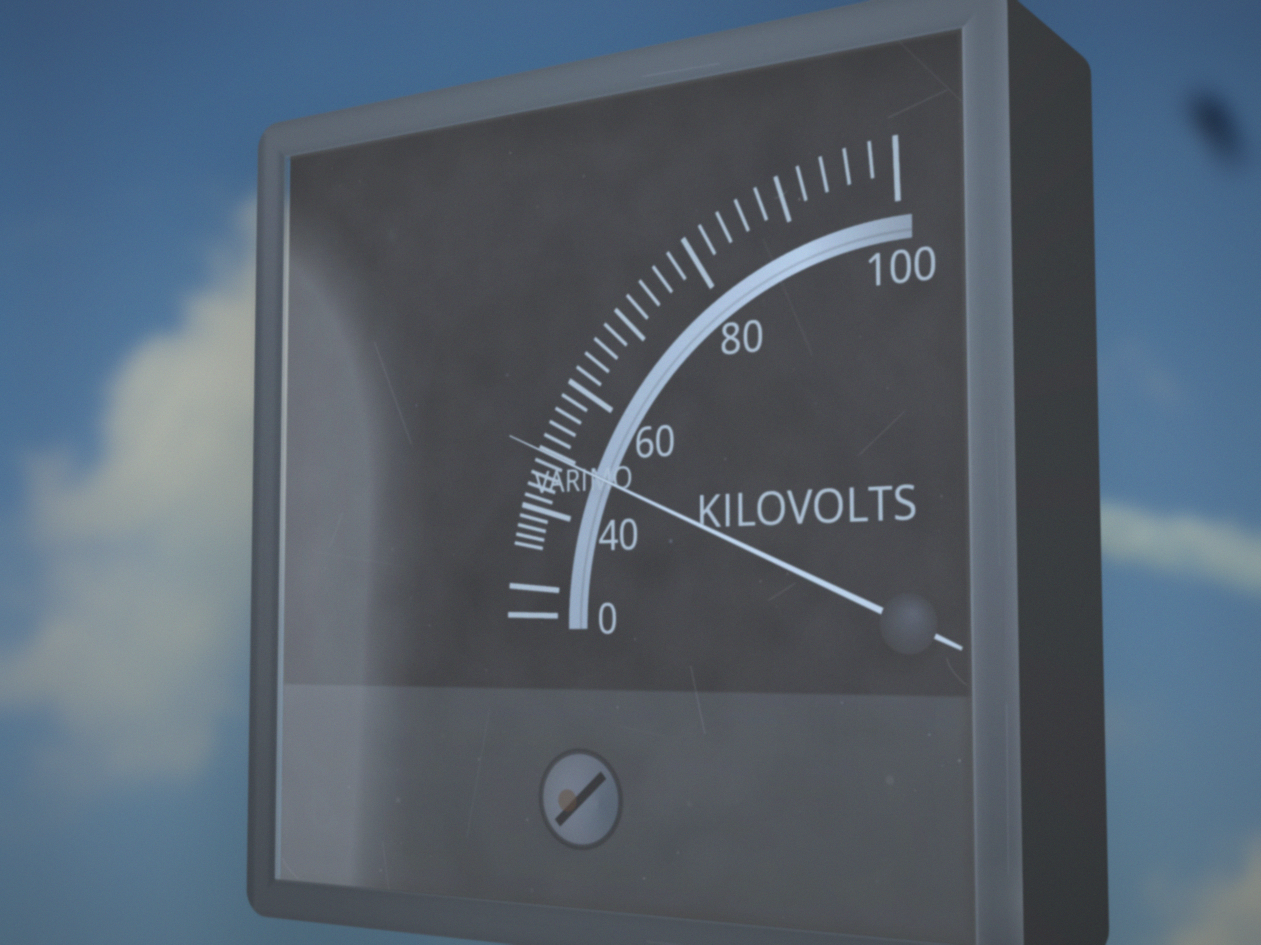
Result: 50,kV
